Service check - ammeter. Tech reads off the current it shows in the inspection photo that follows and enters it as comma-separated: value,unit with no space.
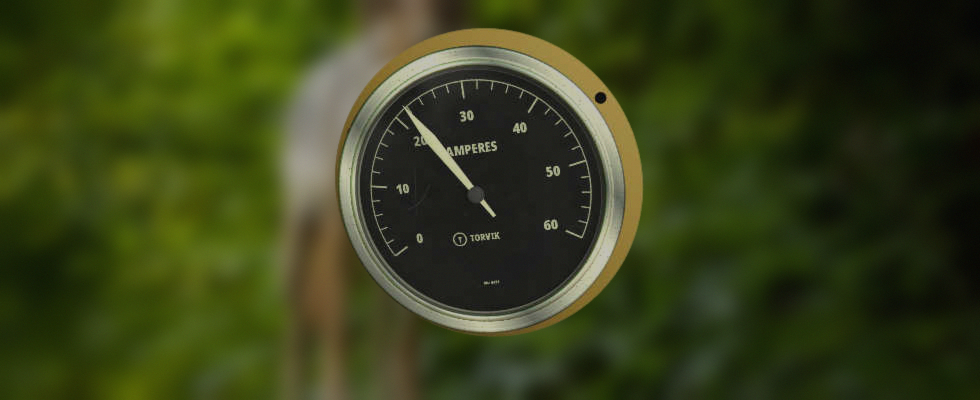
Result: 22,A
